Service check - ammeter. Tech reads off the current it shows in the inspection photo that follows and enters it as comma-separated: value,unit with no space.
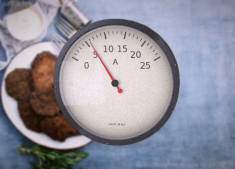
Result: 6,A
